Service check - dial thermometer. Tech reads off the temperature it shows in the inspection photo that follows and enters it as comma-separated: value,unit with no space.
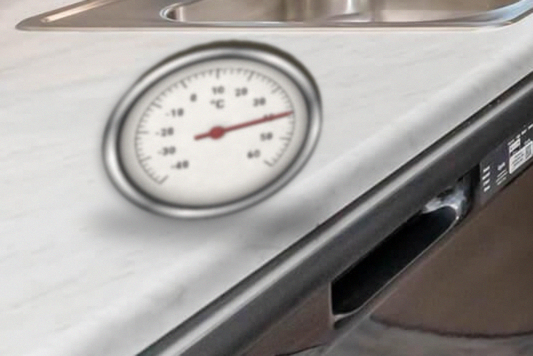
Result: 40,°C
